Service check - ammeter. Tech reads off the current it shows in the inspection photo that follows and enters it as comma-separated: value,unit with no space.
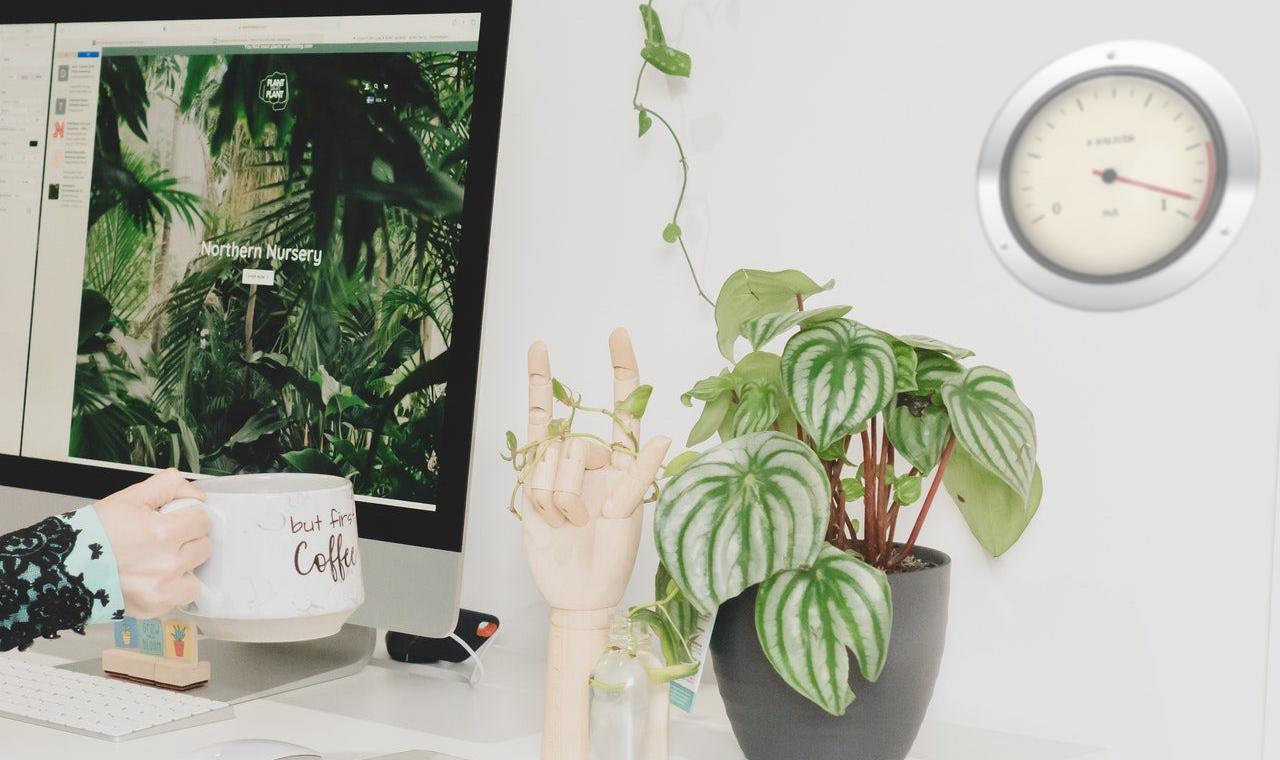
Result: 0.95,mA
